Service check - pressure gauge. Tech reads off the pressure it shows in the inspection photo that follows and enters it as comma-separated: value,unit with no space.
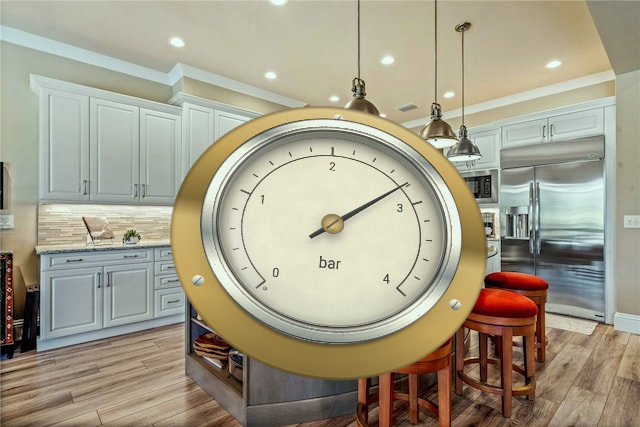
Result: 2.8,bar
